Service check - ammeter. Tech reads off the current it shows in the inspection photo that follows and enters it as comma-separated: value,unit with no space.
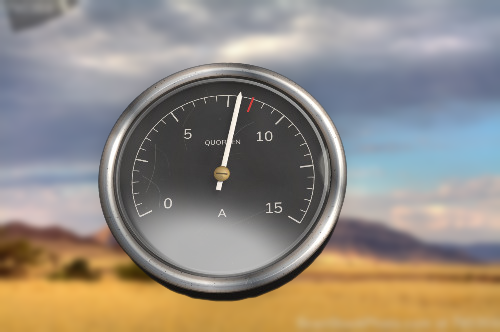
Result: 8,A
